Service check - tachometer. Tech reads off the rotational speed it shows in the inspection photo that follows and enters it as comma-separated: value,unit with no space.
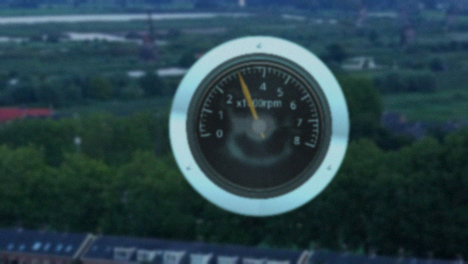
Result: 3000,rpm
